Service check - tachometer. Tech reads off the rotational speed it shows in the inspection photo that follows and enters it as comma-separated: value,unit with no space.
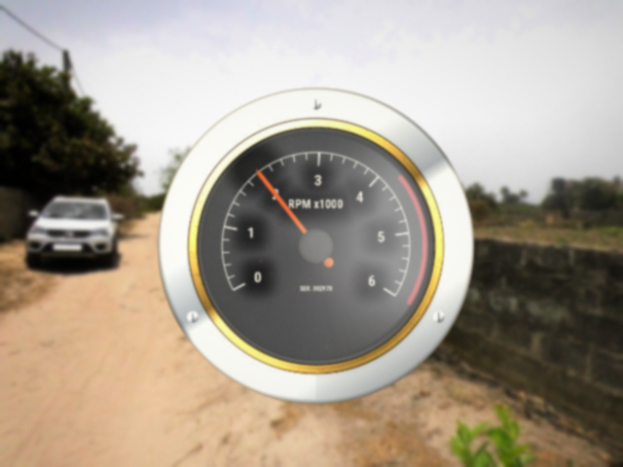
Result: 2000,rpm
